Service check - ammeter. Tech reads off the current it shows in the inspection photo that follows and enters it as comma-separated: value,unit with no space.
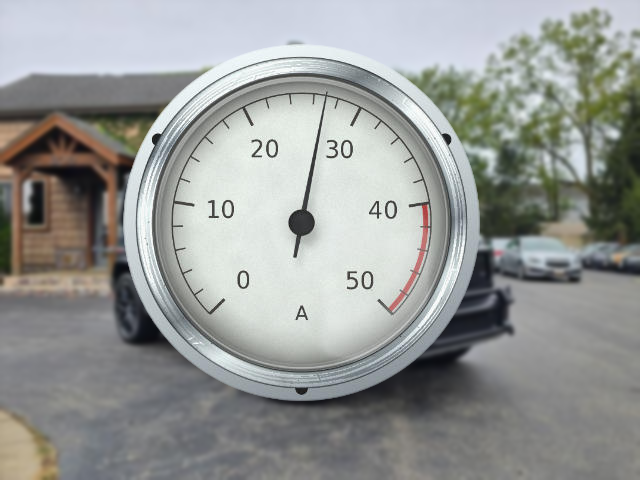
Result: 27,A
